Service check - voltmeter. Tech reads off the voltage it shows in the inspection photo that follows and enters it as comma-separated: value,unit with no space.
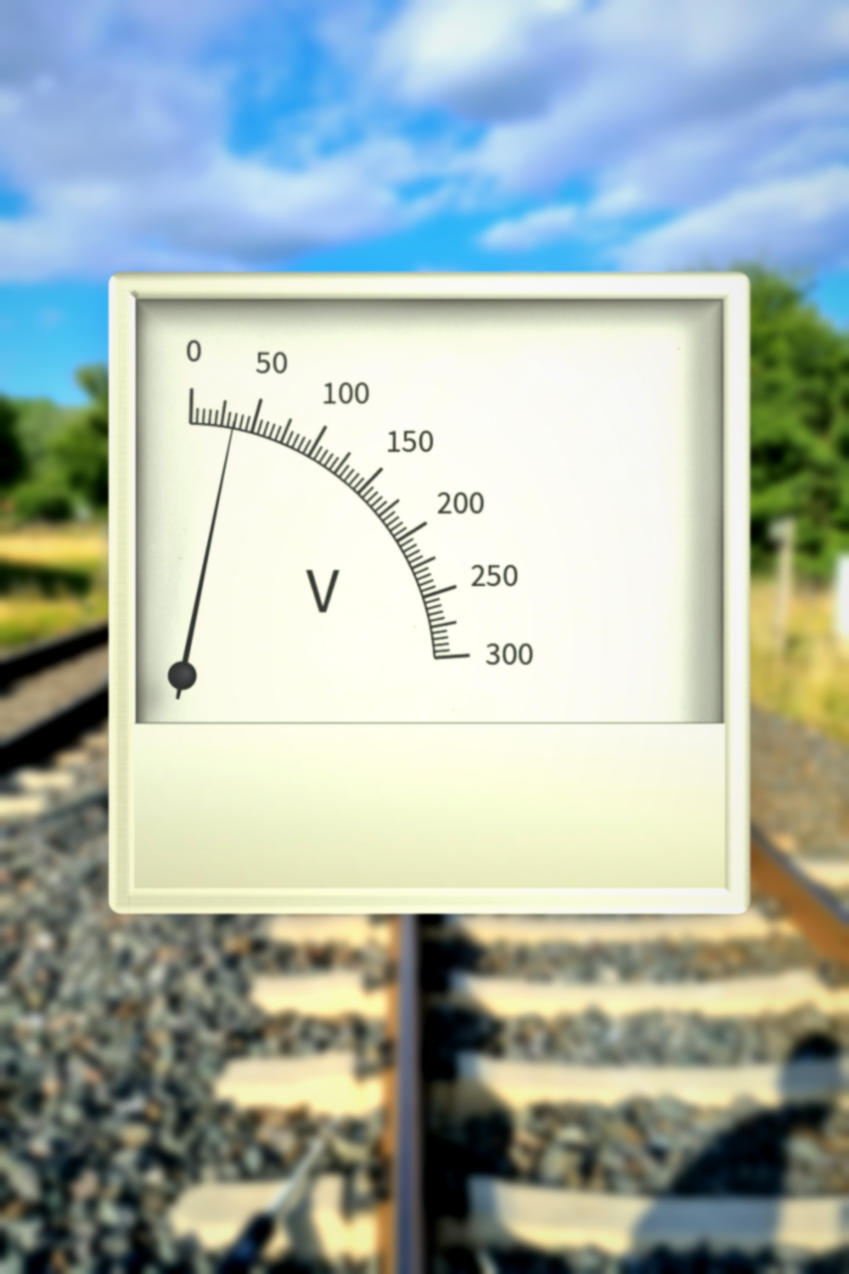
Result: 35,V
